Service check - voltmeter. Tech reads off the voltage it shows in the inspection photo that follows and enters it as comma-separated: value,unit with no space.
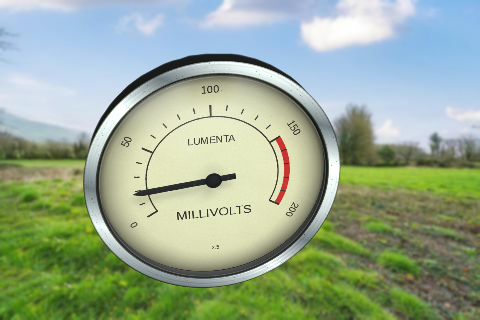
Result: 20,mV
